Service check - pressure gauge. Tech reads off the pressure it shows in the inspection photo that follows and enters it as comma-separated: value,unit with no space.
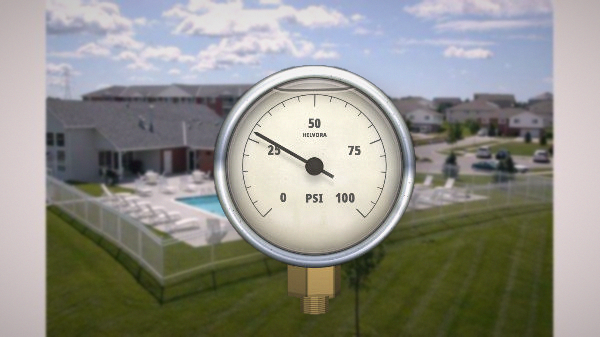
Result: 27.5,psi
